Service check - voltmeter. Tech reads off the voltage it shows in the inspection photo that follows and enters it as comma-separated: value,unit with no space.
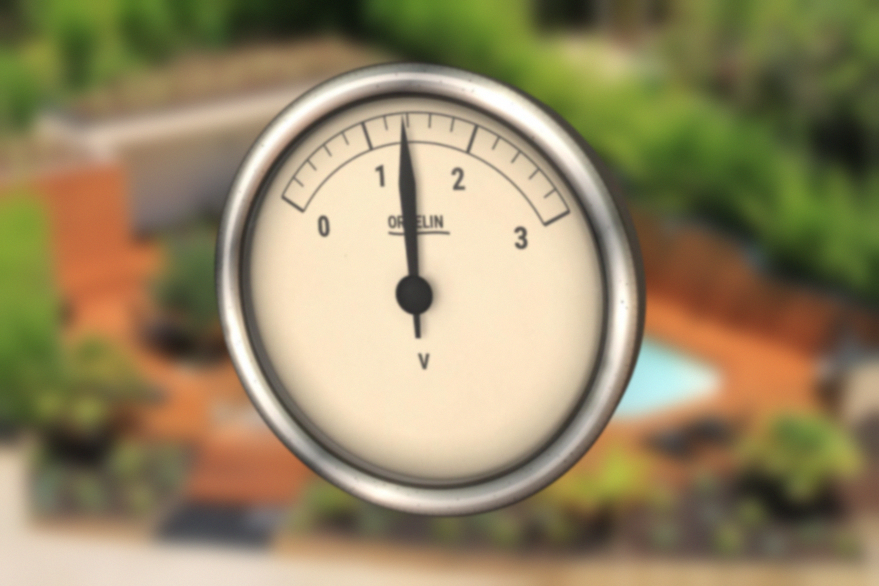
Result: 1.4,V
